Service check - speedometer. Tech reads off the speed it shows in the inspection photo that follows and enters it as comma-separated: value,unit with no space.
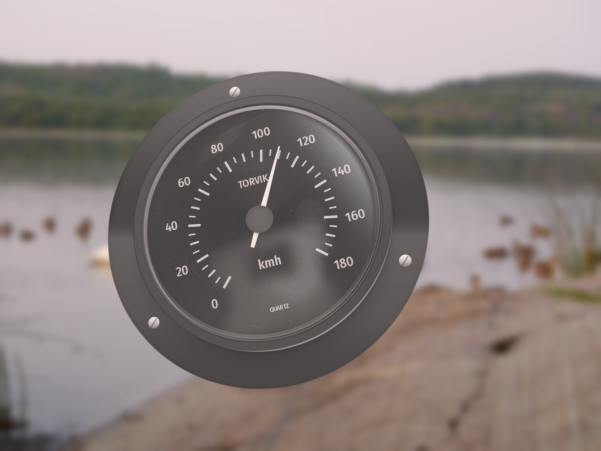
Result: 110,km/h
